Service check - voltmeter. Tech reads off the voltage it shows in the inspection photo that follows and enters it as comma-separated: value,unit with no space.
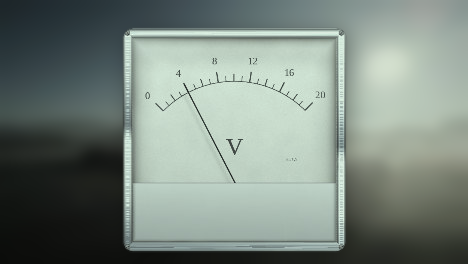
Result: 4,V
